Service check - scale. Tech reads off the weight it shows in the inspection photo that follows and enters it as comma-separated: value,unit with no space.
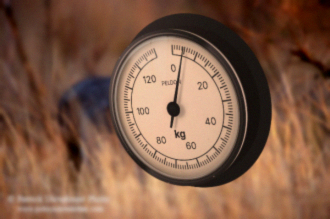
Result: 5,kg
